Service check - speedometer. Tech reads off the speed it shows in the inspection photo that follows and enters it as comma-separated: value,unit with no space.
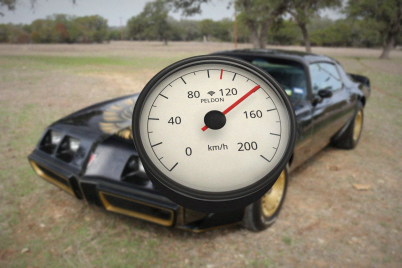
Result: 140,km/h
